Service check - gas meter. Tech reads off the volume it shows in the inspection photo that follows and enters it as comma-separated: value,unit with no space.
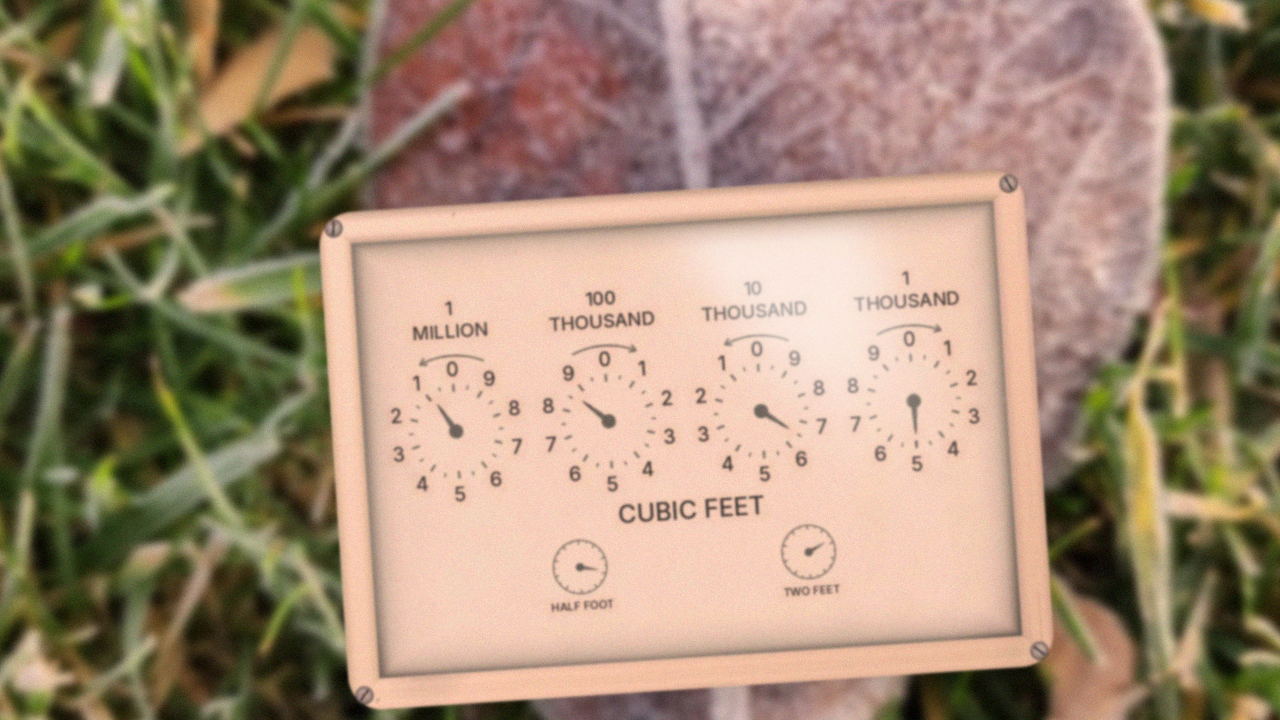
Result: 86500,ft³
